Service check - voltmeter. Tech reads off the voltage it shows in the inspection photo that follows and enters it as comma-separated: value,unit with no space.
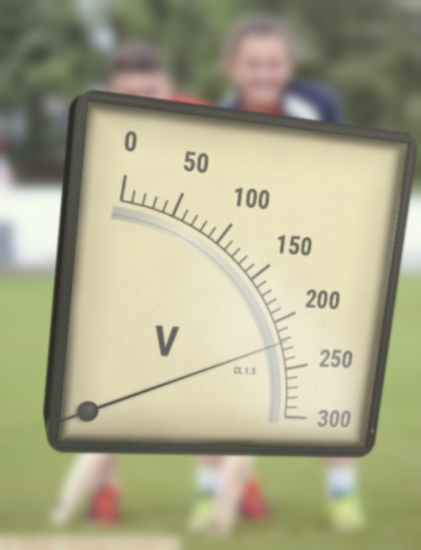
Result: 220,V
